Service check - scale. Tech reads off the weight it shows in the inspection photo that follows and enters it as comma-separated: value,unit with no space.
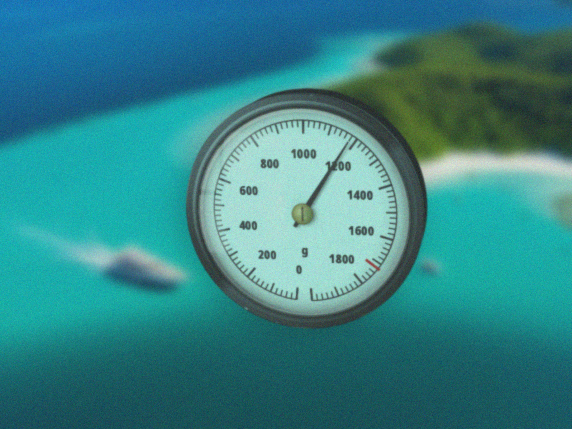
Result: 1180,g
